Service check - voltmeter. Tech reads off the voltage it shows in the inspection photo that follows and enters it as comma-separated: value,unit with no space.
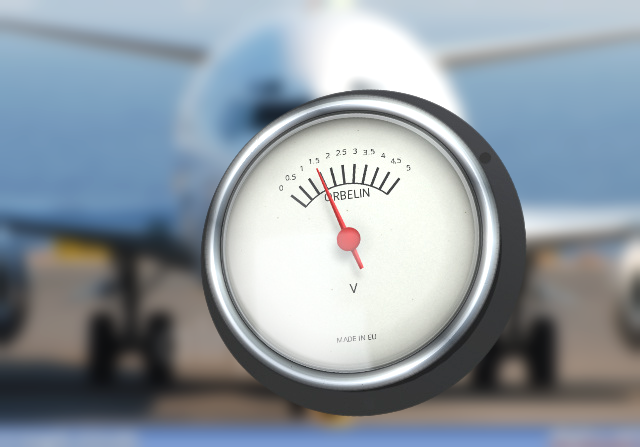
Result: 1.5,V
